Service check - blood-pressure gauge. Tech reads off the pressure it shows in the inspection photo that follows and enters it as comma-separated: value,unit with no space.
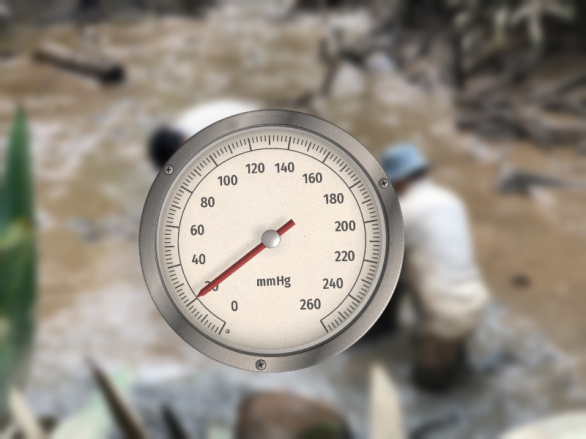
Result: 20,mmHg
